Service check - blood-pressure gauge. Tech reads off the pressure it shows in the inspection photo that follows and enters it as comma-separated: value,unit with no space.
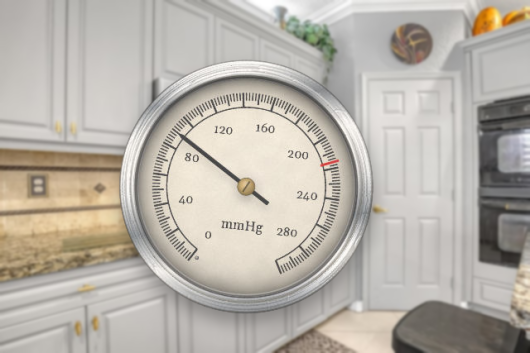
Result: 90,mmHg
